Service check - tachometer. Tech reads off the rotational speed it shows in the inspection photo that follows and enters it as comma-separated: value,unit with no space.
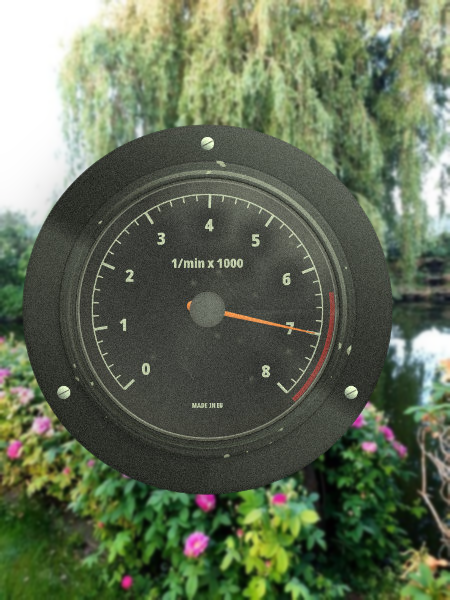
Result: 7000,rpm
